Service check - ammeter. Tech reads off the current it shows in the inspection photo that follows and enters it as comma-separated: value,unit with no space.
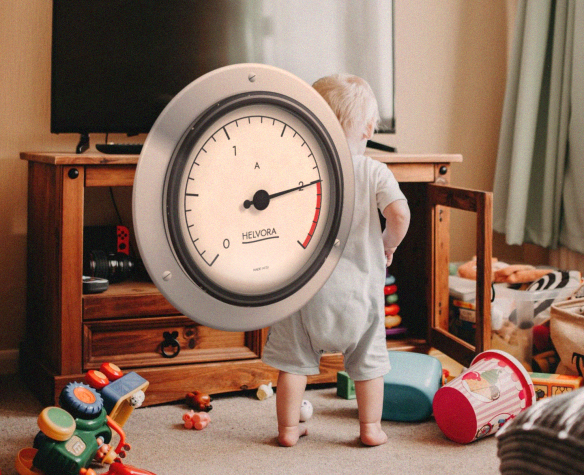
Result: 2,A
